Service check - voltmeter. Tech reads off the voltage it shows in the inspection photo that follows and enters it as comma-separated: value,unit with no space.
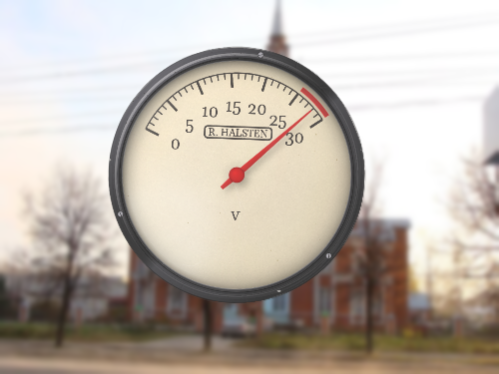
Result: 28,V
